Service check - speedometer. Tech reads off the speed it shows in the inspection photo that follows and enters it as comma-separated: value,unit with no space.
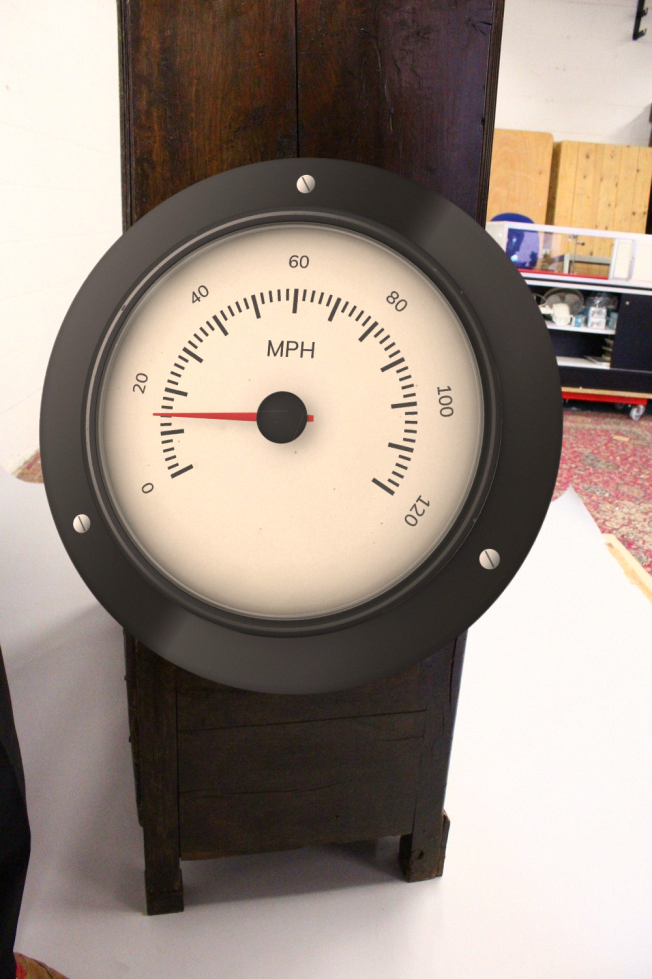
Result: 14,mph
